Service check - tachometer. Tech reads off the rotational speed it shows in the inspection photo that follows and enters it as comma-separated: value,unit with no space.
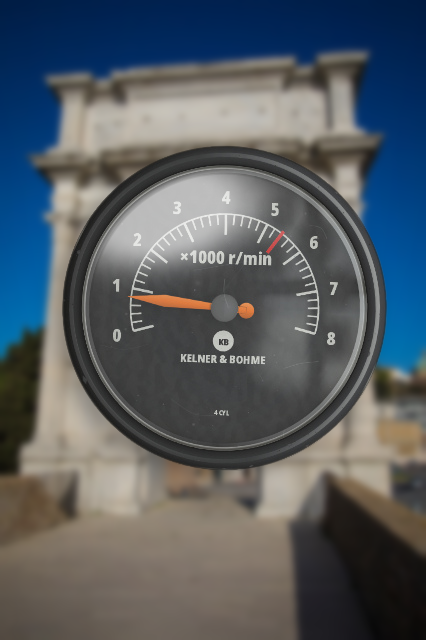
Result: 800,rpm
